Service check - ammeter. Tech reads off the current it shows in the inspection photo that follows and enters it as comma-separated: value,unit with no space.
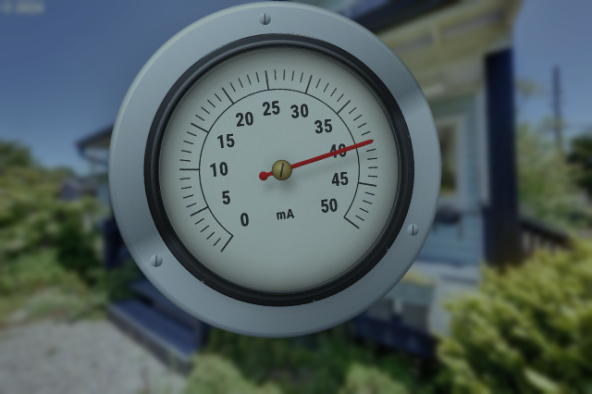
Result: 40,mA
